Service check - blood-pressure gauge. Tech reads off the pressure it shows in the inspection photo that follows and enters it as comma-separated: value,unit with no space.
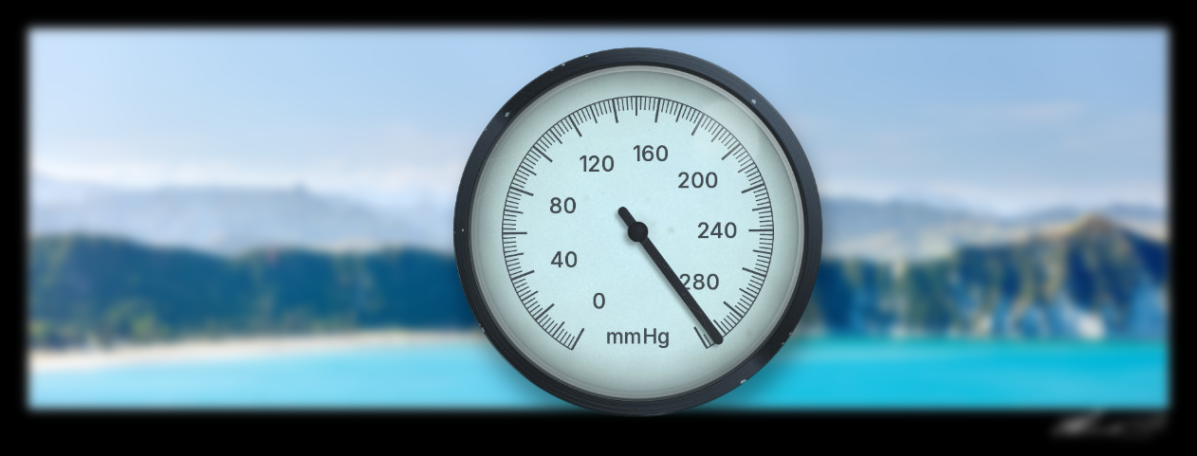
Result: 294,mmHg
